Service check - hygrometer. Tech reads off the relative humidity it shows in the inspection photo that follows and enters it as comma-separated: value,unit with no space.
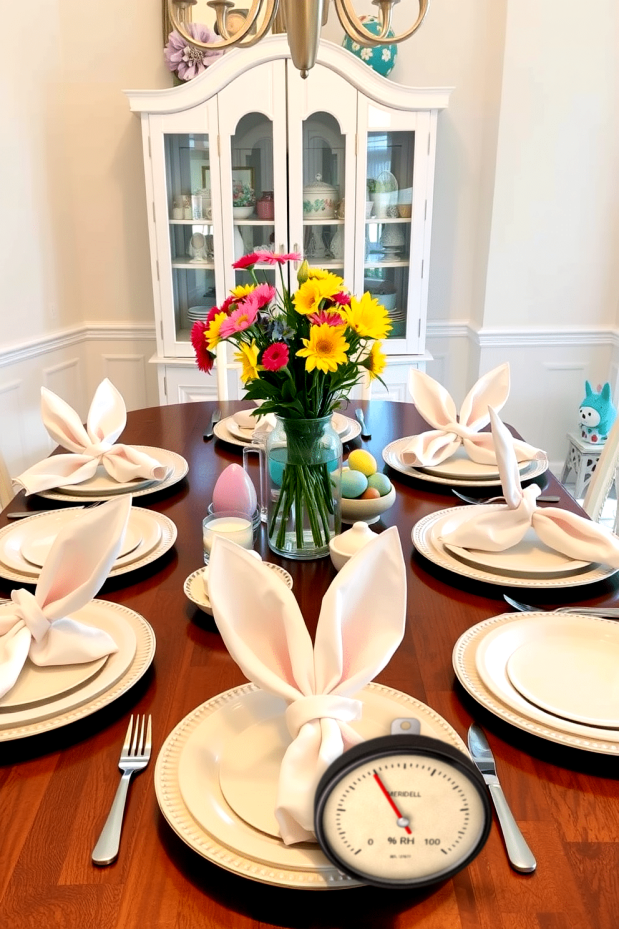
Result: 40,%
